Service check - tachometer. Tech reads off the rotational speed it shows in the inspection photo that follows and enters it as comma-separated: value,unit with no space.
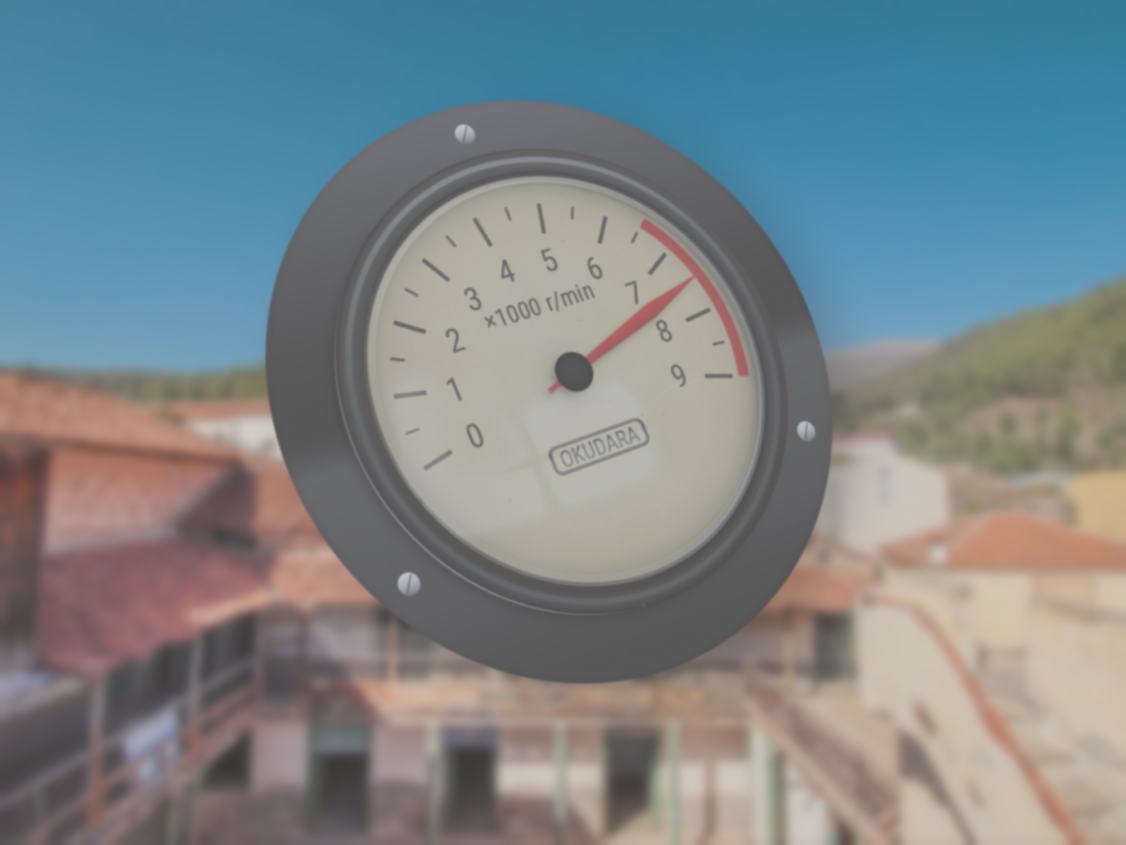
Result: 7500,rpm
